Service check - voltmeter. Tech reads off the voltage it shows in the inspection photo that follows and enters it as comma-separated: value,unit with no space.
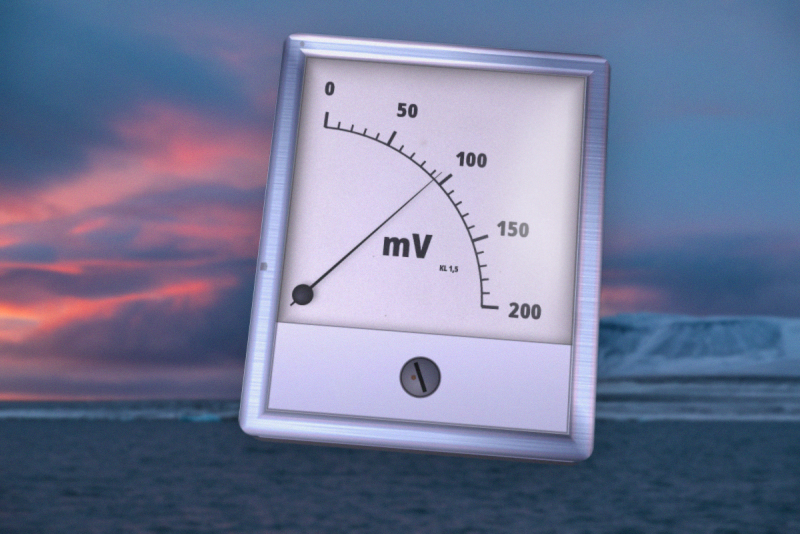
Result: 95,mV
